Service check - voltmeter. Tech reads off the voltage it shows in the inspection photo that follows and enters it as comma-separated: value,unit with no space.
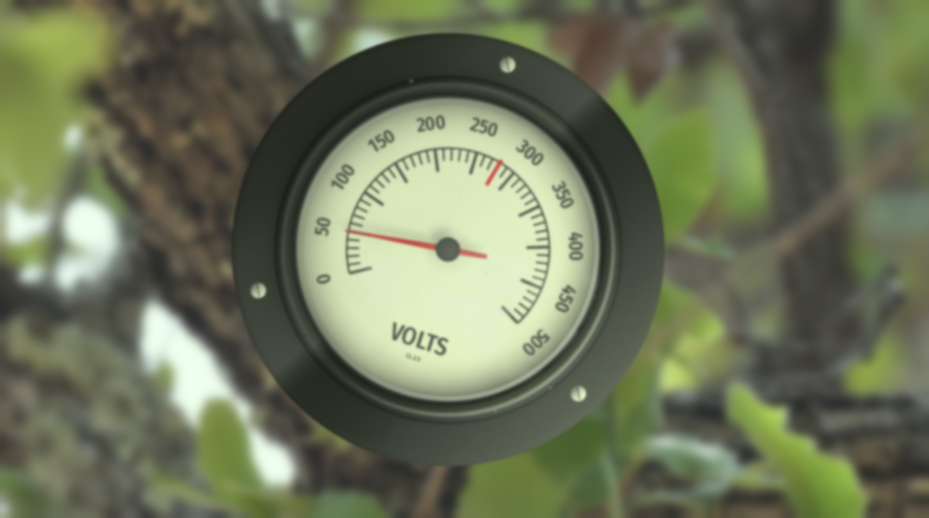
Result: 50,V
